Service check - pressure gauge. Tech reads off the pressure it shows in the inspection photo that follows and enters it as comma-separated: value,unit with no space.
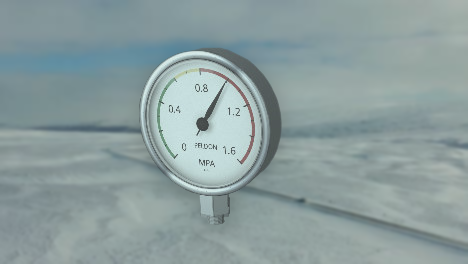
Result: 1,MPa
